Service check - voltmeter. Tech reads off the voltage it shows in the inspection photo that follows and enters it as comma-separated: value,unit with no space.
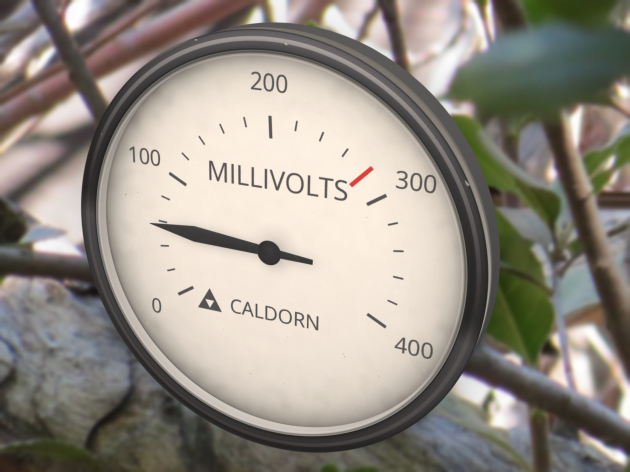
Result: 60,mV
